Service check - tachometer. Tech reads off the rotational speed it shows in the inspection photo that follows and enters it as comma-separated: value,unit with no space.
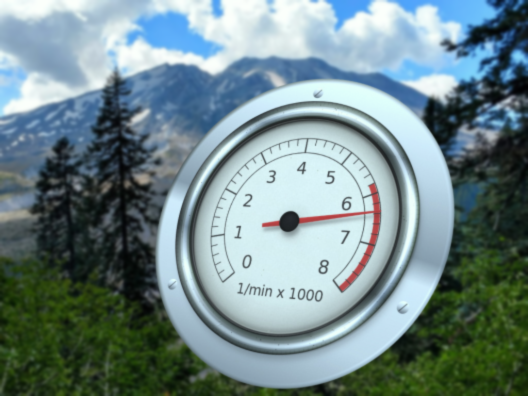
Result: 6400,rpm
